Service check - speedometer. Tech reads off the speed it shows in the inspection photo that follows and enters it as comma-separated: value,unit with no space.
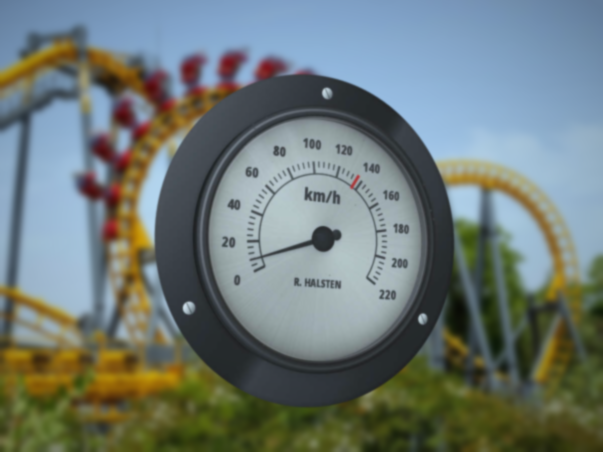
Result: 8,km/h
